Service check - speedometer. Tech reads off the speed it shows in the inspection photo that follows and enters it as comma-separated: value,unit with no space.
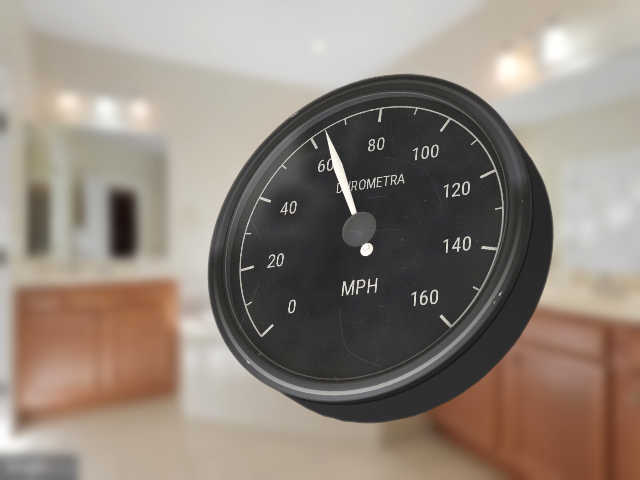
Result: 65,mph
